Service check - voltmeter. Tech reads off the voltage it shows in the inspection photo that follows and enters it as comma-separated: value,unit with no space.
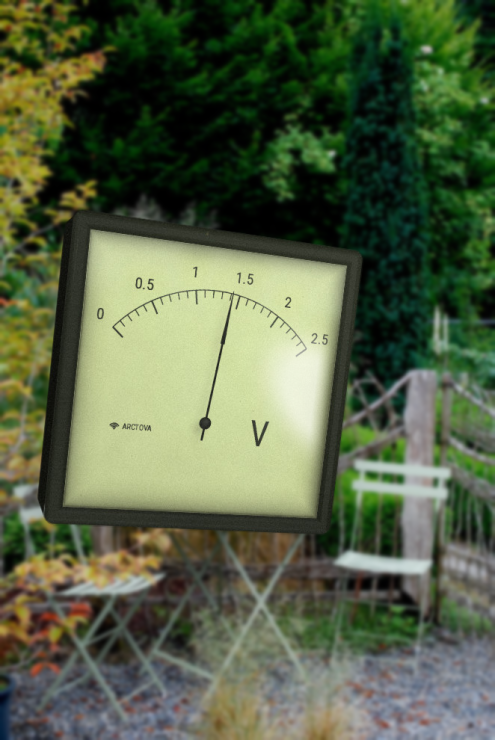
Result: 1.4,V
